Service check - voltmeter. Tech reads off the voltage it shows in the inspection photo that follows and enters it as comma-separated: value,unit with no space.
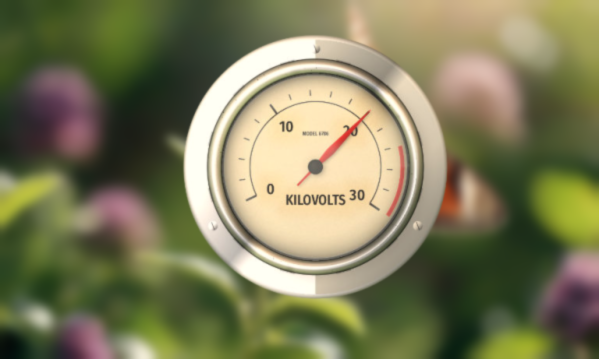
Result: 20,kV
